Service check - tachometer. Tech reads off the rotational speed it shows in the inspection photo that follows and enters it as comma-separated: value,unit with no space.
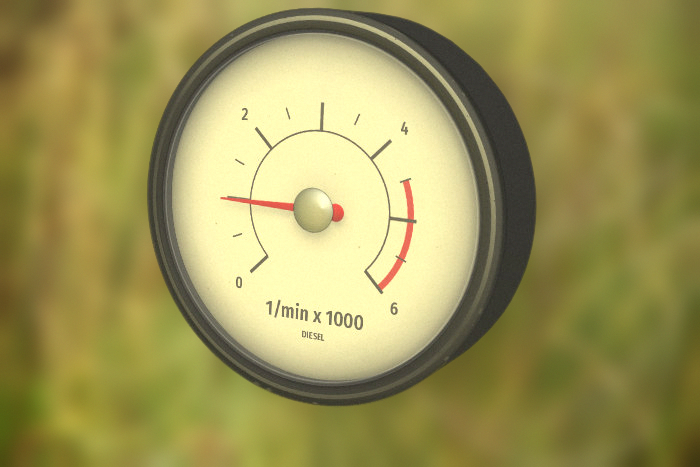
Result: 1000,rpm
